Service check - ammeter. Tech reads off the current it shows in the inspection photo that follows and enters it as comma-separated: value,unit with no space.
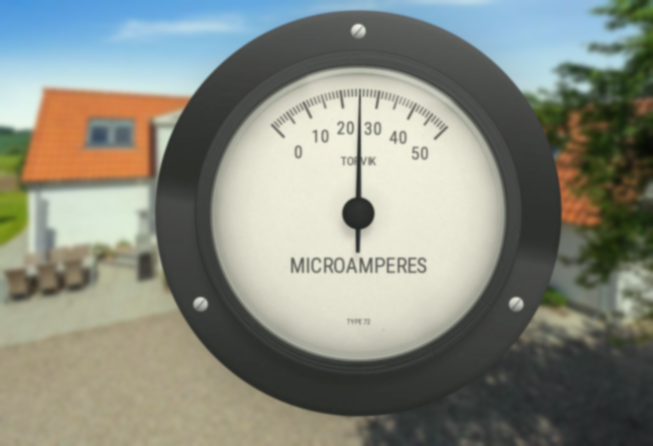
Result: 25,µA
